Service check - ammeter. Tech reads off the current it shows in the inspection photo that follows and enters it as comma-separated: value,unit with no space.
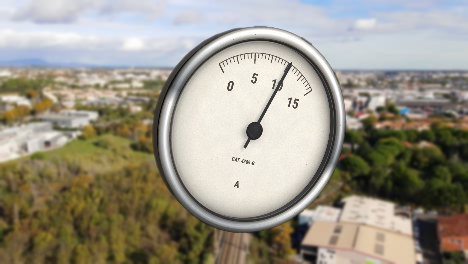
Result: 10,A
